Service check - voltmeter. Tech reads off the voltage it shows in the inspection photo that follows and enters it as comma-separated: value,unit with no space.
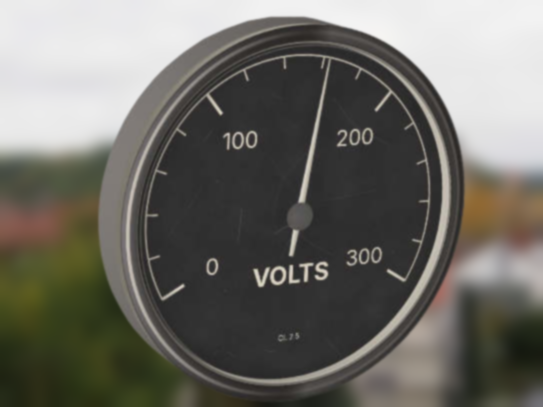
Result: 160,V
